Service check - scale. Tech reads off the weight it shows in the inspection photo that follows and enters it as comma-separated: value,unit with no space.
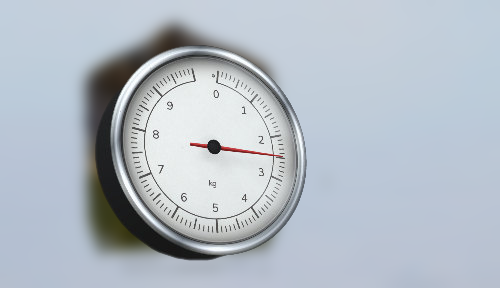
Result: 2.5,kg
